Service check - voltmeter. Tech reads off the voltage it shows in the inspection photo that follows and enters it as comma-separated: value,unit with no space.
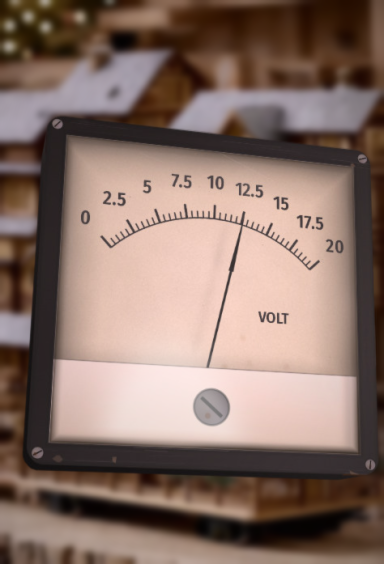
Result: 12.5,V
